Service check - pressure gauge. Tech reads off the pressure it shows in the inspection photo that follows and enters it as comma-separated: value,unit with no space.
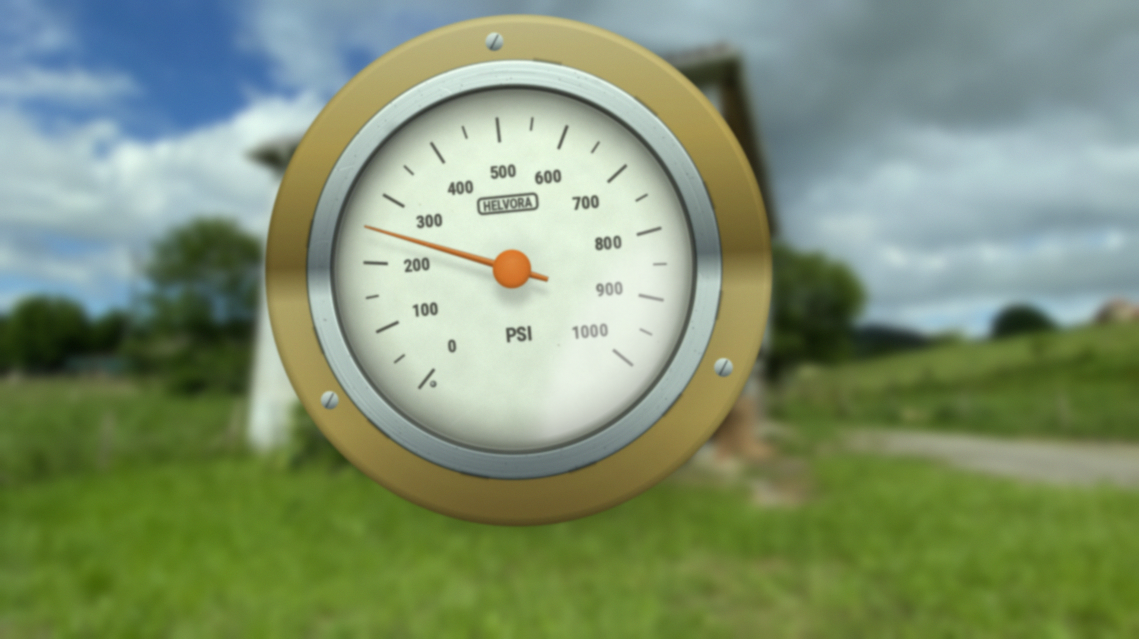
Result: 250,psi
